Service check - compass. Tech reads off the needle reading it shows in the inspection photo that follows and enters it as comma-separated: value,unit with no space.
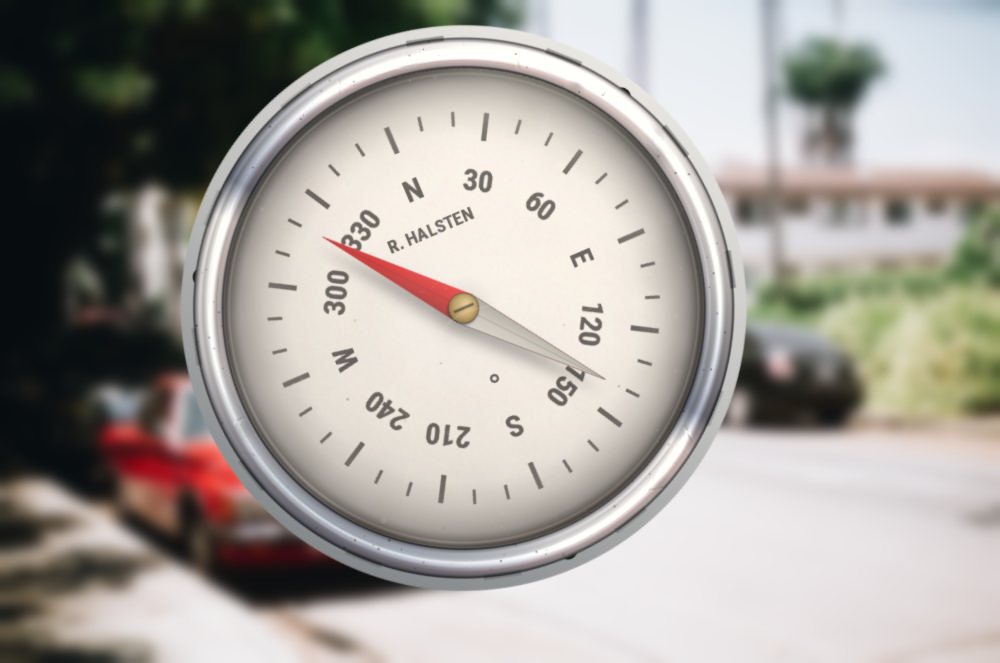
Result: 320,°
